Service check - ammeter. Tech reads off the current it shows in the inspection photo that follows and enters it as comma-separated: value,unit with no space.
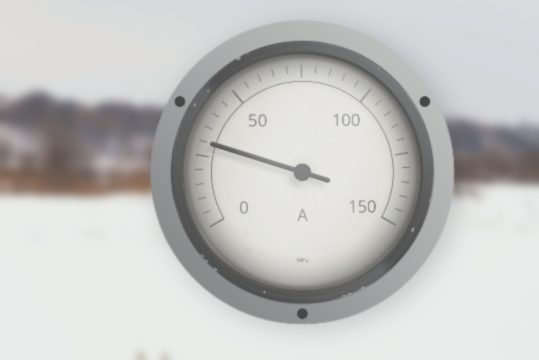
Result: 30,A
